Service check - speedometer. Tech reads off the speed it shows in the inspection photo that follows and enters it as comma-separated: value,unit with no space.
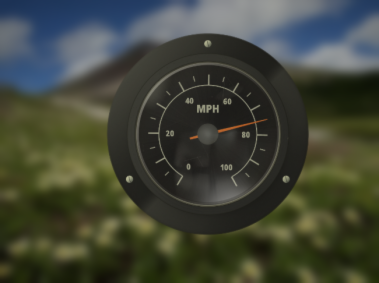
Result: 75,mph
